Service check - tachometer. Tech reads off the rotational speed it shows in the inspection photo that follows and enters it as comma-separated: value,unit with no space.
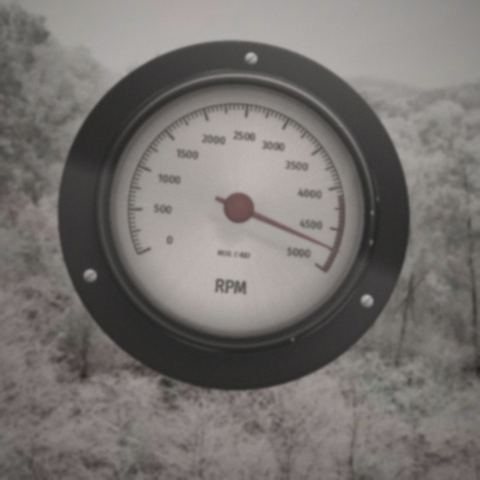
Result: 4750,rpm
